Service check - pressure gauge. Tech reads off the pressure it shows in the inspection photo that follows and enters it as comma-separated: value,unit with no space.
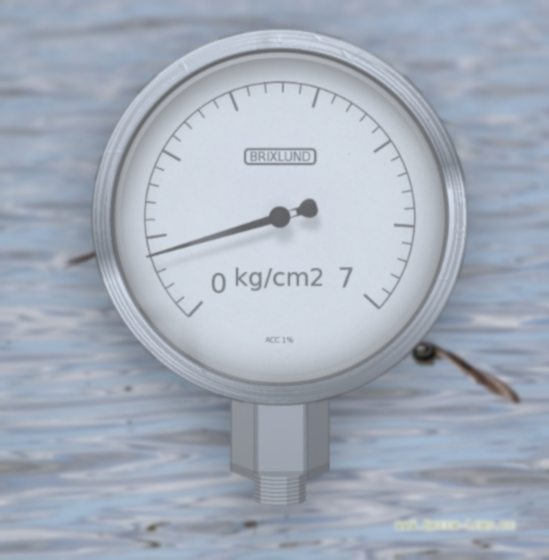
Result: 0.8,kg/cm²
